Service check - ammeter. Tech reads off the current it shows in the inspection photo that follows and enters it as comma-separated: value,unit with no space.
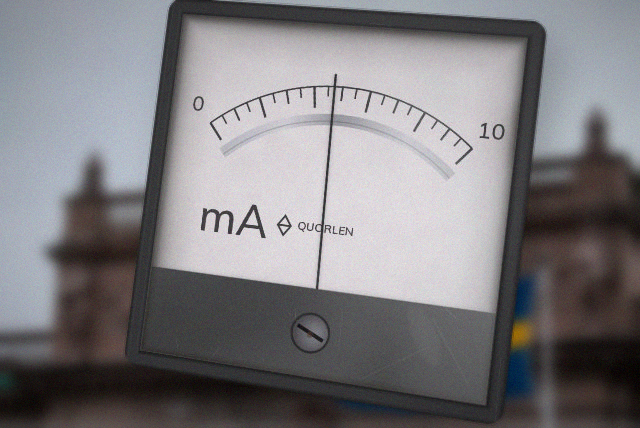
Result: 4.75,mA
